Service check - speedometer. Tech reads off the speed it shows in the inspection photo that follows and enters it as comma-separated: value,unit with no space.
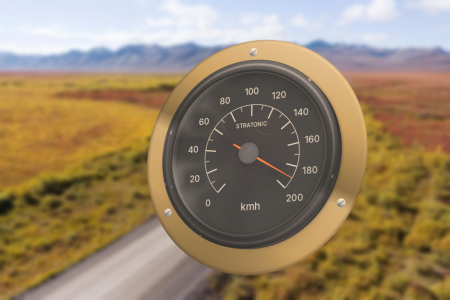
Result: 190,km/h
